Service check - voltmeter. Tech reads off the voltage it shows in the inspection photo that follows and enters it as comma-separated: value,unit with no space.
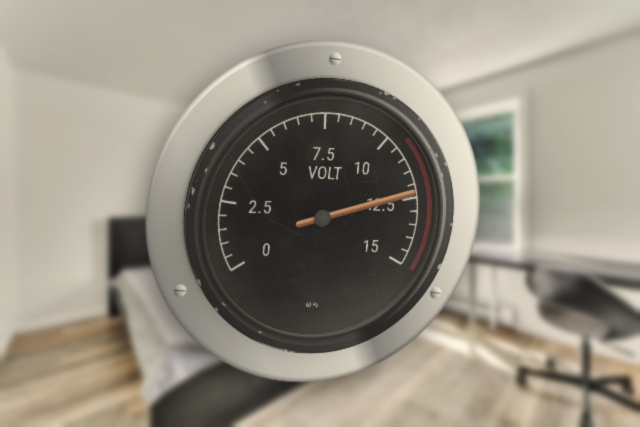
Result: 12.25,V
